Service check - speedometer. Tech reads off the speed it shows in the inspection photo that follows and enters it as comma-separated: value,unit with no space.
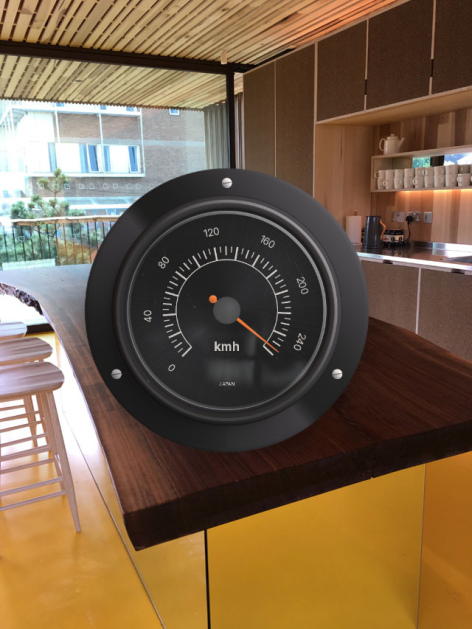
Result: 255,km/h
